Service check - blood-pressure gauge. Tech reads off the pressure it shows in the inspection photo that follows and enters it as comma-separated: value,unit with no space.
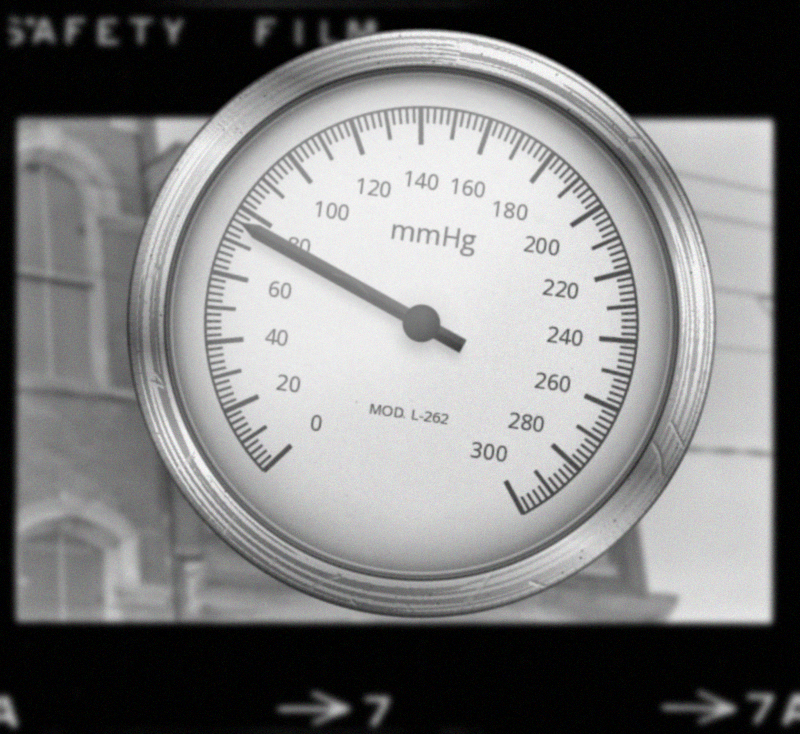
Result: 76,mmHg
